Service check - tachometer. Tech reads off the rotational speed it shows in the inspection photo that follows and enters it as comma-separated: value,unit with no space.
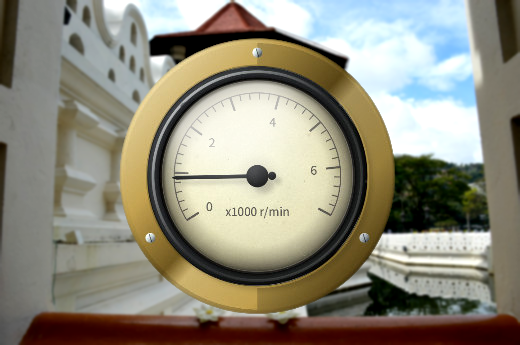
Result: 900,rpm
